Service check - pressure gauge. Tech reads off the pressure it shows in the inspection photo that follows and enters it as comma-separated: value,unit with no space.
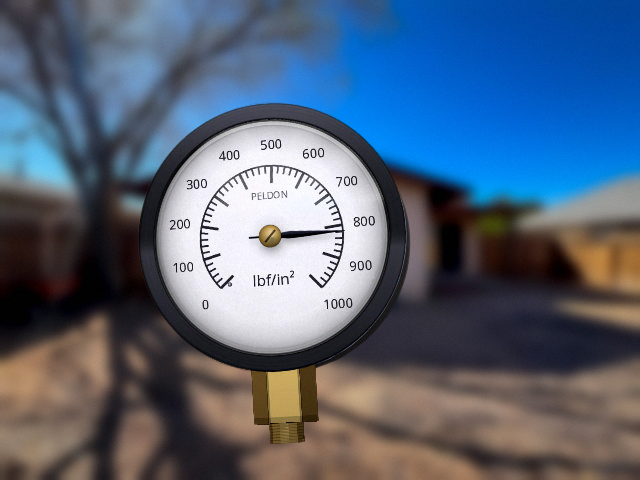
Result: 820,psi
